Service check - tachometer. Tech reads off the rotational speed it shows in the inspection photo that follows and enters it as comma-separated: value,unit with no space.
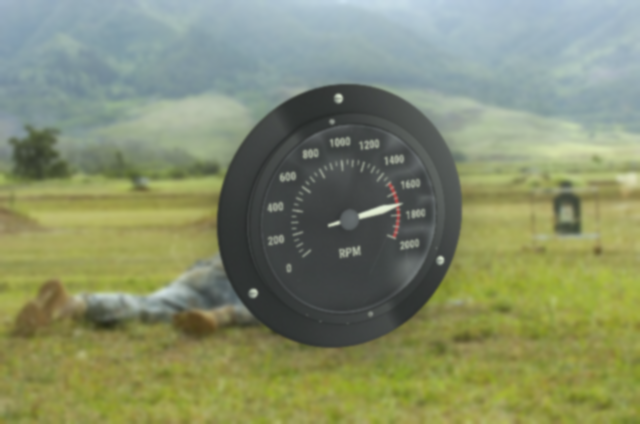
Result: 1700,rpm
